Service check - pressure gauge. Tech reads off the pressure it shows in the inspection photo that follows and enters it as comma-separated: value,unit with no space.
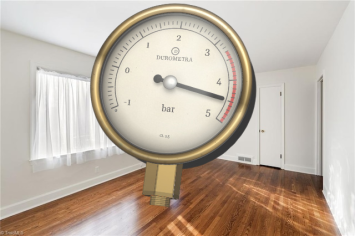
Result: 4.5,bar
